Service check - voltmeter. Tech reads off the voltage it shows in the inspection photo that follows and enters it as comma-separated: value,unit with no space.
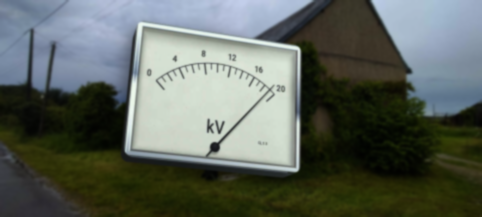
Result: 19,kV
